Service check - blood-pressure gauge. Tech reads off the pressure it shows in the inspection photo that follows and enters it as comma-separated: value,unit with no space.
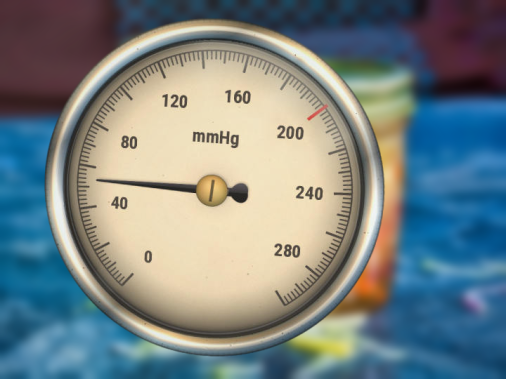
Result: 54,mmHg
